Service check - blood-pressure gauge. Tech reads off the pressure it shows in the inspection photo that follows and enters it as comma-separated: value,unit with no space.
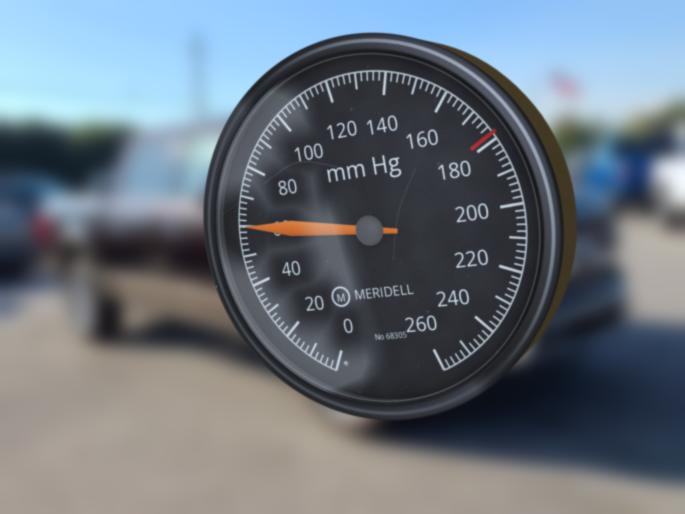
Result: 60,mmHg
